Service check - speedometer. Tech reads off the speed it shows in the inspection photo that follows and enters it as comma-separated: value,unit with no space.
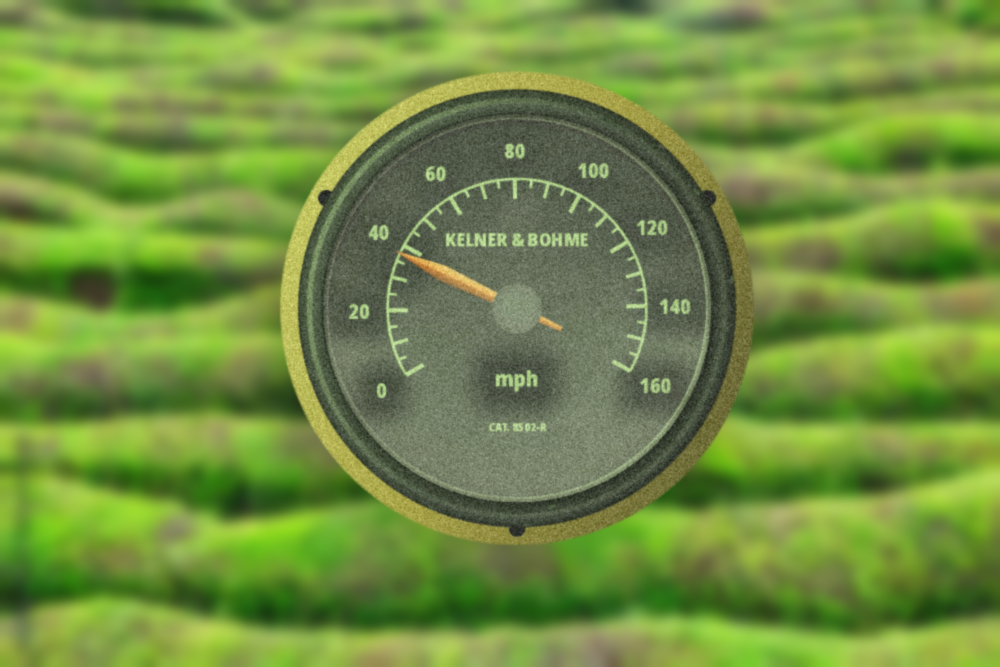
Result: 37.5,mph
